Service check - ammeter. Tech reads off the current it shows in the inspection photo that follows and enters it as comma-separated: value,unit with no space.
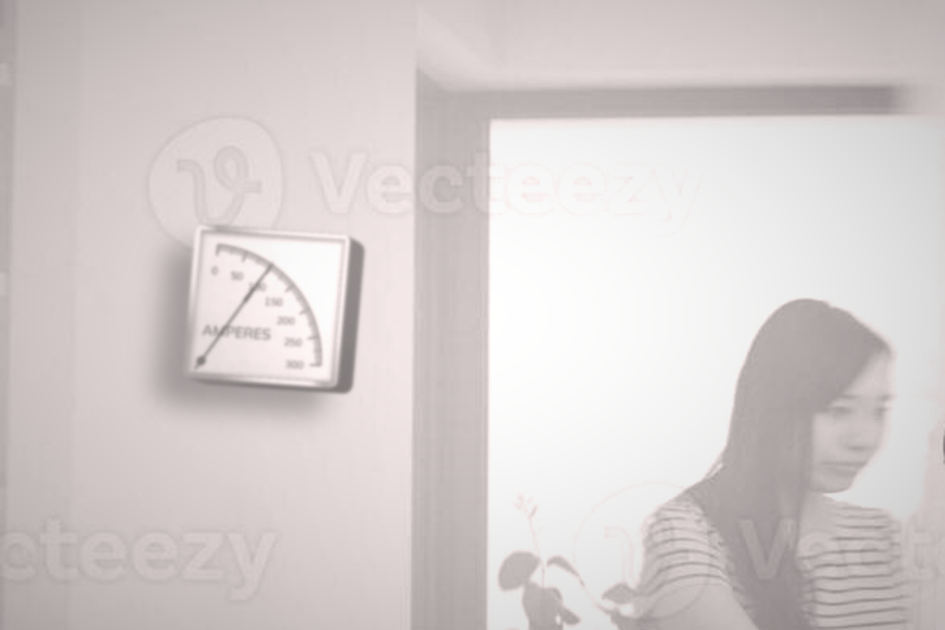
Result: 100,A
